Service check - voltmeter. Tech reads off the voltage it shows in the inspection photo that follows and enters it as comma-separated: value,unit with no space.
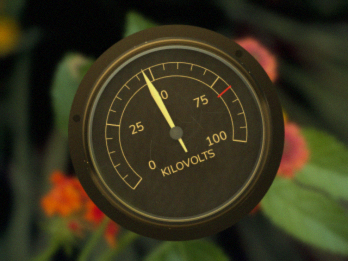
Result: 47.5,kV
